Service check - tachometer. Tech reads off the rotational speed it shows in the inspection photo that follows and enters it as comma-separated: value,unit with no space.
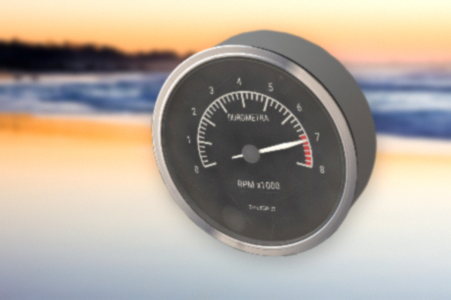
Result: 7000,rpm
